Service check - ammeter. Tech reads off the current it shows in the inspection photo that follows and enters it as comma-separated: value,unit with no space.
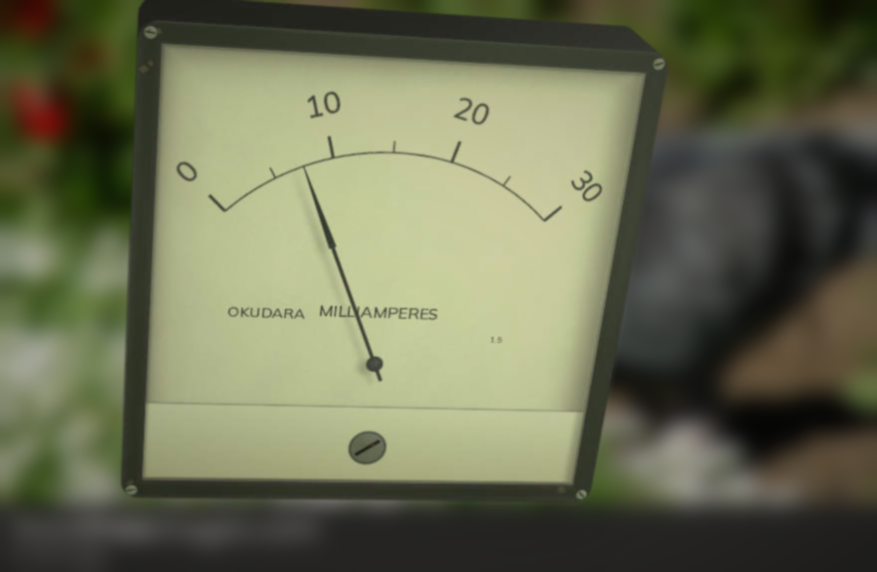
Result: 7.5,mA
